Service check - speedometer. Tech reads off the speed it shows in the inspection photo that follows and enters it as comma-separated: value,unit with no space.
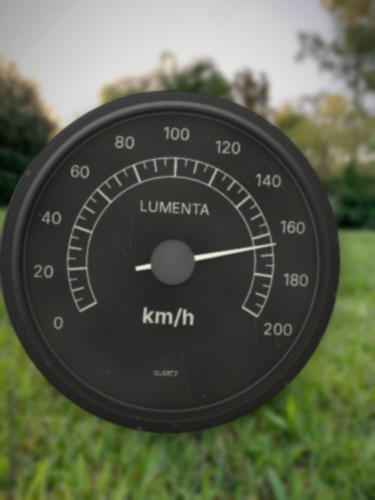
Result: 165,km/h
